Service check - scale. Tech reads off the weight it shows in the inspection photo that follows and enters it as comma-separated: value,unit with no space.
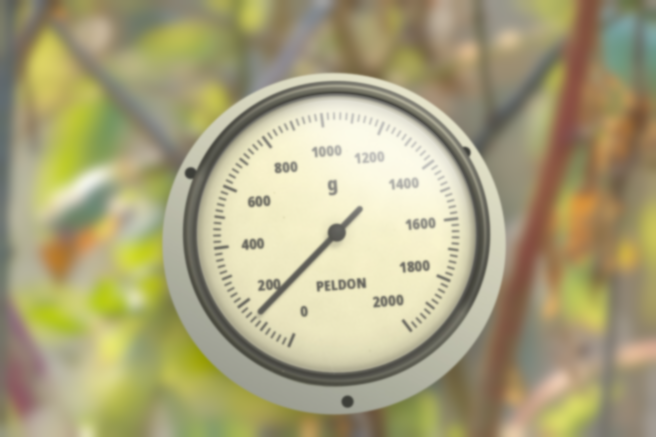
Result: 140,g
